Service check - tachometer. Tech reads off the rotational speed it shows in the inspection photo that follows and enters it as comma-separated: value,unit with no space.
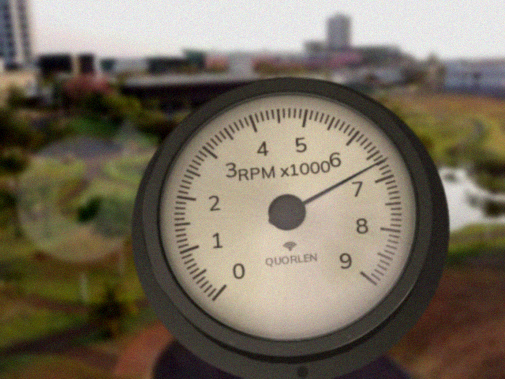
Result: 6700,rpm
